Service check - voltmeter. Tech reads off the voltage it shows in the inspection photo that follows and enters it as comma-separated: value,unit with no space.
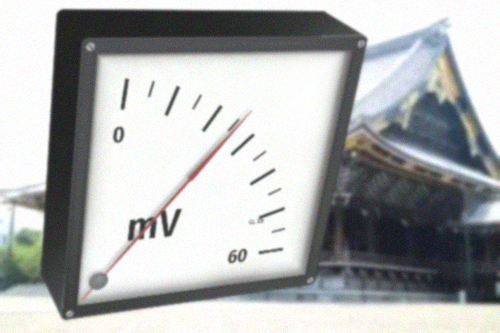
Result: 25,mV
